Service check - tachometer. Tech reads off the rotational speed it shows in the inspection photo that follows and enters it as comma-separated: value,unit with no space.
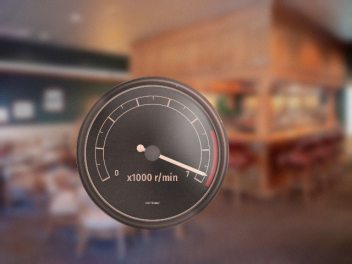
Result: 6750,rpm
